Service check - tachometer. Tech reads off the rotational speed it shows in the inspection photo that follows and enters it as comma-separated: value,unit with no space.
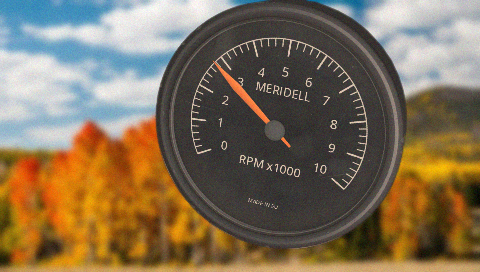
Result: 2800,rpm
